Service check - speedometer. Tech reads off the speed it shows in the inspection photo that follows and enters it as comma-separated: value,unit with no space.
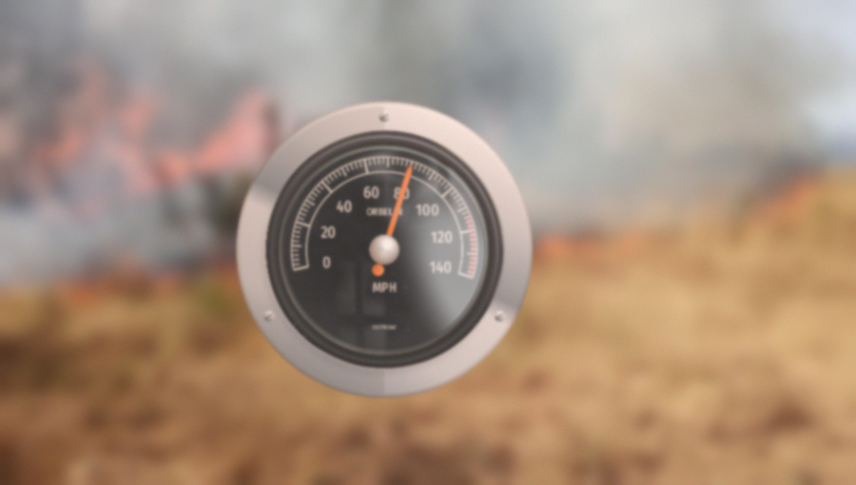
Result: 80,mph
